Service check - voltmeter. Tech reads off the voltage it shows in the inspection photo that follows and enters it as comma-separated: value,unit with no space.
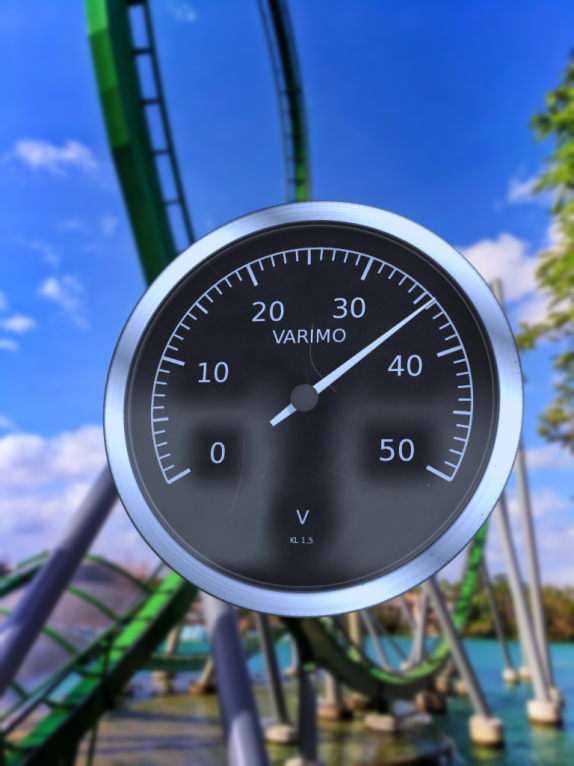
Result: 36,V
